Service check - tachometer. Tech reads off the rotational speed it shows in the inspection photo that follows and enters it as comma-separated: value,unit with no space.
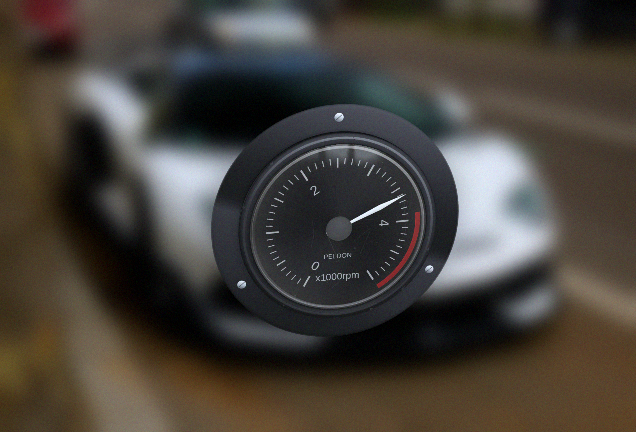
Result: 3600,rpm
